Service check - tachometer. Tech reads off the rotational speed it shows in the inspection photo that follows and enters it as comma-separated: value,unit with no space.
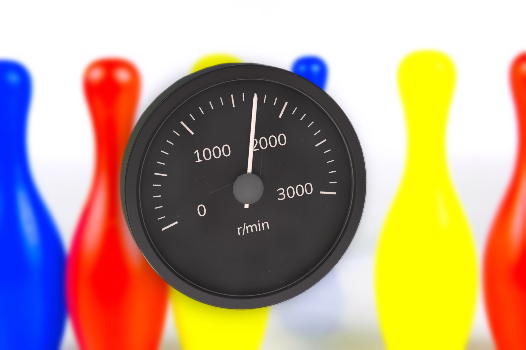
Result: 1700,rpm
